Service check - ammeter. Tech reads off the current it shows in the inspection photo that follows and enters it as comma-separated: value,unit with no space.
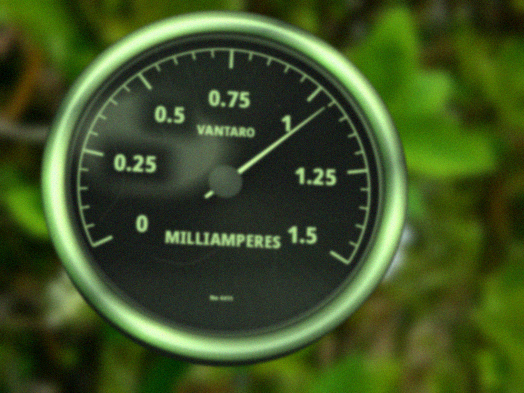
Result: 1.05,mA
